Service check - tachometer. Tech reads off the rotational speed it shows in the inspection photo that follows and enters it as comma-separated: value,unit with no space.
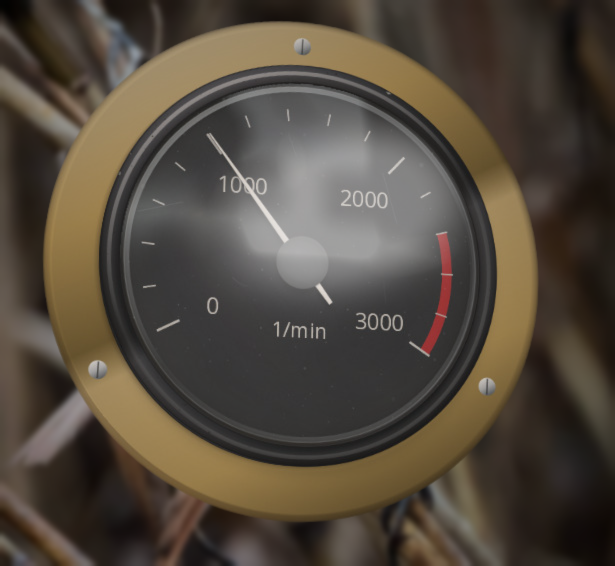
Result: 1000,rpm
